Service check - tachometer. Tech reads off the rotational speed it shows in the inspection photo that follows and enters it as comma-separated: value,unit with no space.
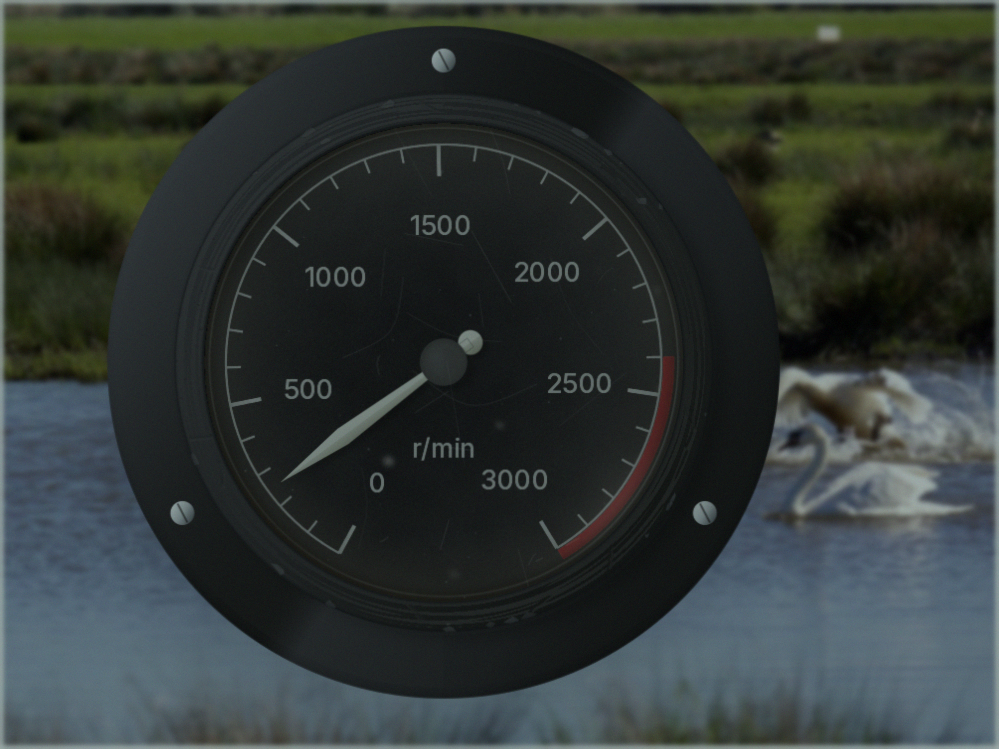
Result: 250,rpm
